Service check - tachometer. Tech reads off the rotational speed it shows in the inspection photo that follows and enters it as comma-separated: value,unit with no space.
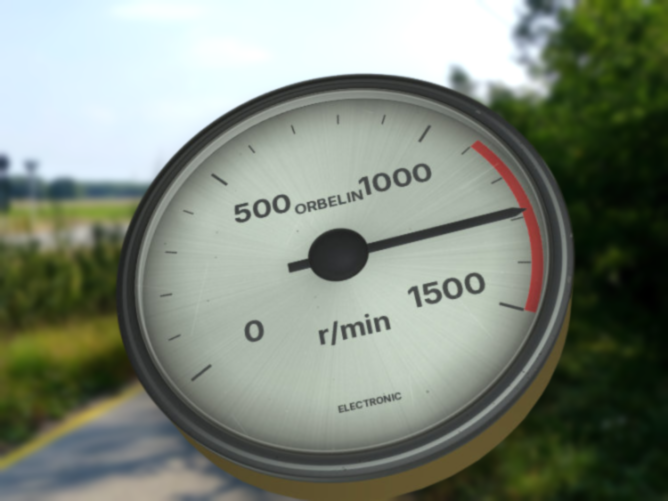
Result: 1300,rpm
